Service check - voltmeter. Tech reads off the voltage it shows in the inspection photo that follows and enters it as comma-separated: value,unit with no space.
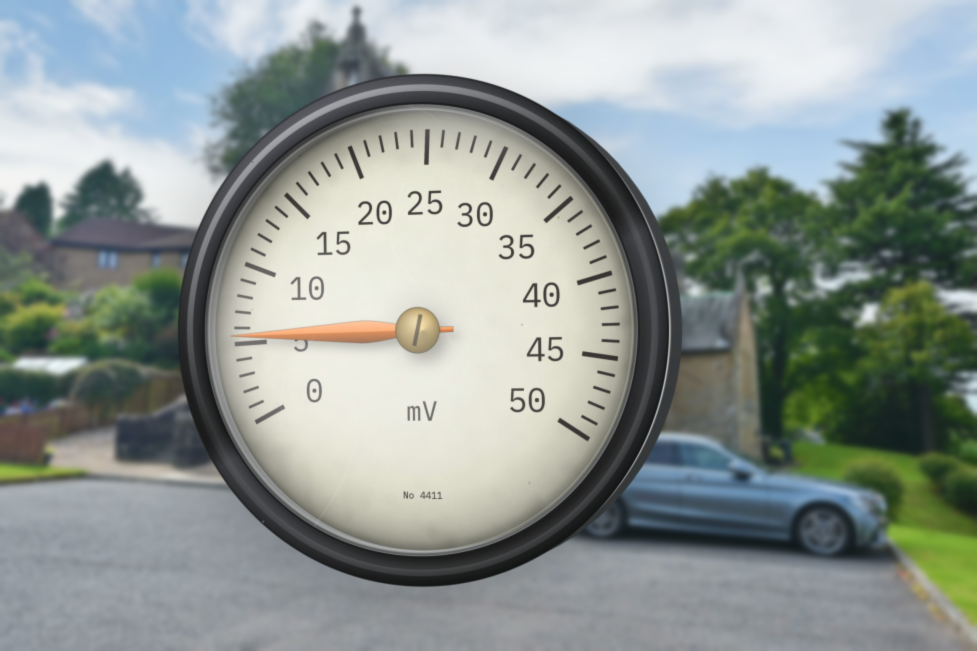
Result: 5.5,mV
